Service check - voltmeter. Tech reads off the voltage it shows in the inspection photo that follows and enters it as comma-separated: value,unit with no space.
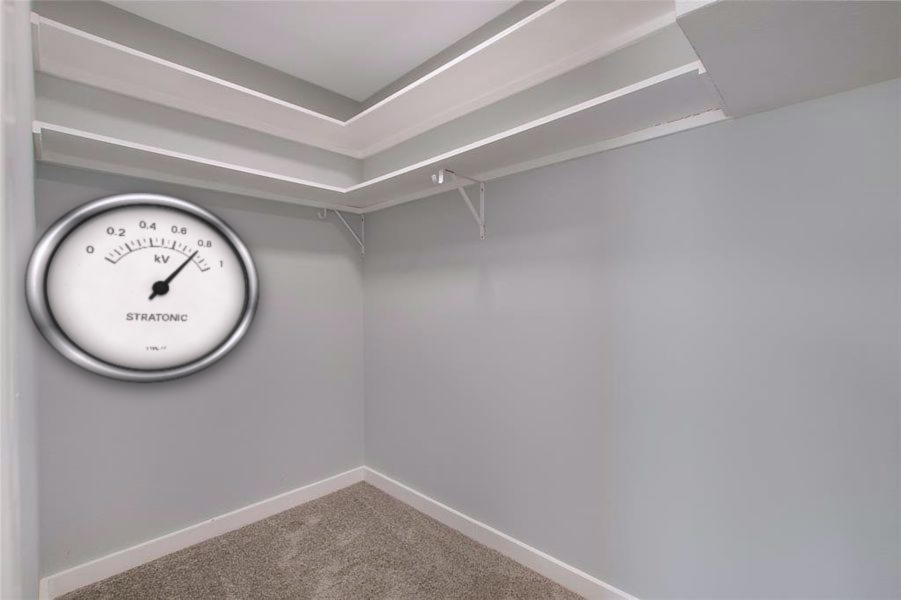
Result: 0.8,kV
